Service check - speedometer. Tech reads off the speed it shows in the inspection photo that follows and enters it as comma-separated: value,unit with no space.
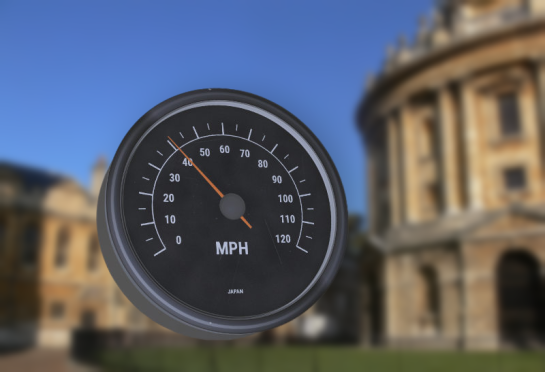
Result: 40,mph
